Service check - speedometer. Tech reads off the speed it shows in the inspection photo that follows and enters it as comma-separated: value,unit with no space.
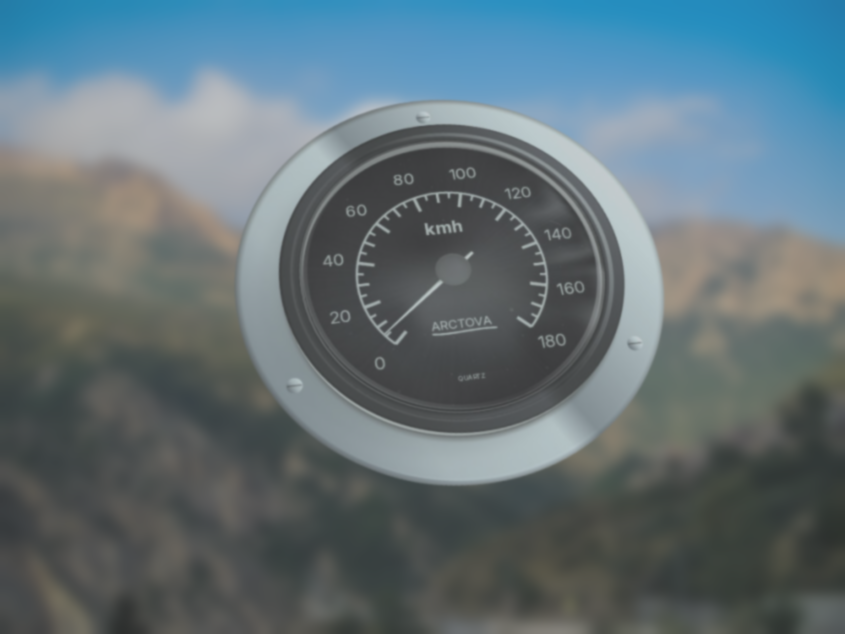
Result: 5,km/h
